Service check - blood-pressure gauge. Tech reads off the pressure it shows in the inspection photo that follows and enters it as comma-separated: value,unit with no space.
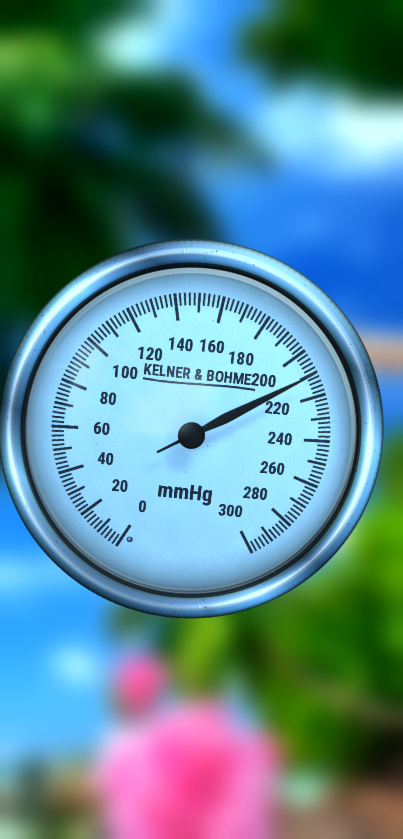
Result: 210,mmHg
